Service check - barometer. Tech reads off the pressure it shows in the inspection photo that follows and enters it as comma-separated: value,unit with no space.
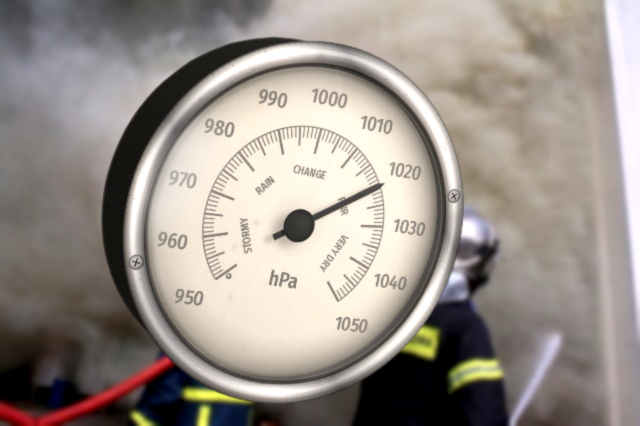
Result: 1020,hPa
